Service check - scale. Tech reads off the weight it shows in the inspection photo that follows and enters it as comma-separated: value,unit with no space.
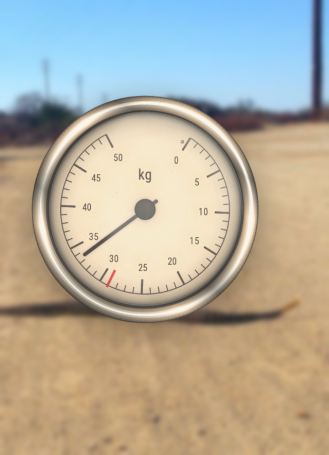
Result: 33.5,kg
